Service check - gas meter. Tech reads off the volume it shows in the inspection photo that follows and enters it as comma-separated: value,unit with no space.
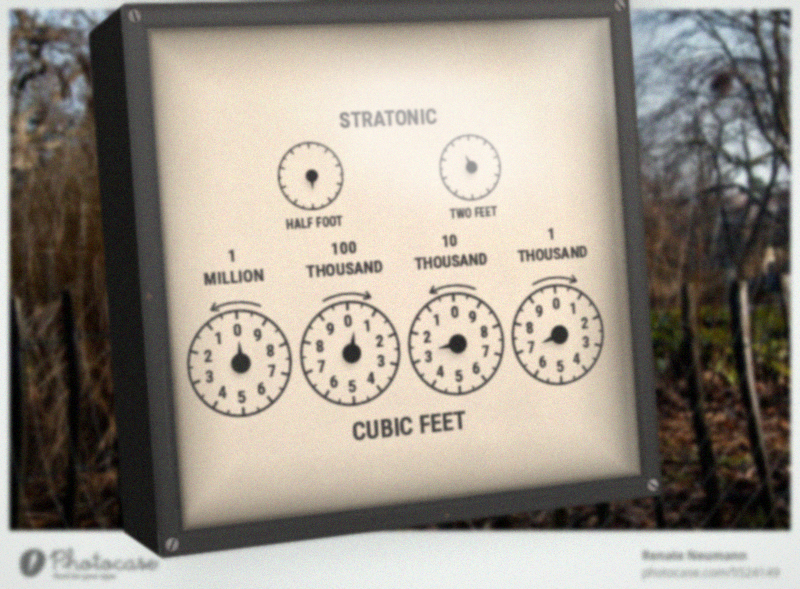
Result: 2700,ft³
